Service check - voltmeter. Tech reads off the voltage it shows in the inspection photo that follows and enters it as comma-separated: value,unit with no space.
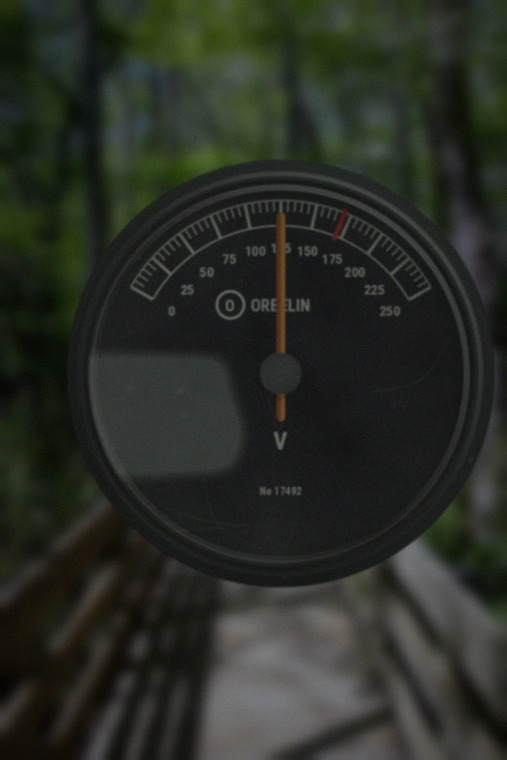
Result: 125,V
